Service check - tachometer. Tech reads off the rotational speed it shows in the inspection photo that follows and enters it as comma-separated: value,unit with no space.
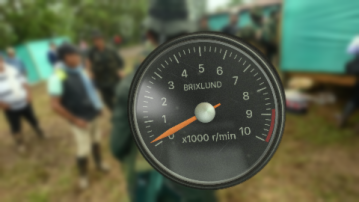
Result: 200,rpm
